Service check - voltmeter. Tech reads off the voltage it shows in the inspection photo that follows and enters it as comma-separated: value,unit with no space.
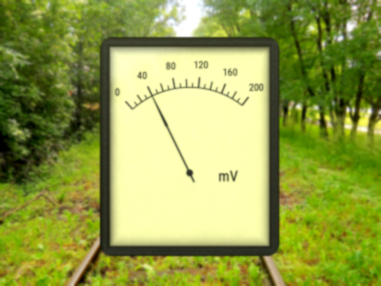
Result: 40,mV
